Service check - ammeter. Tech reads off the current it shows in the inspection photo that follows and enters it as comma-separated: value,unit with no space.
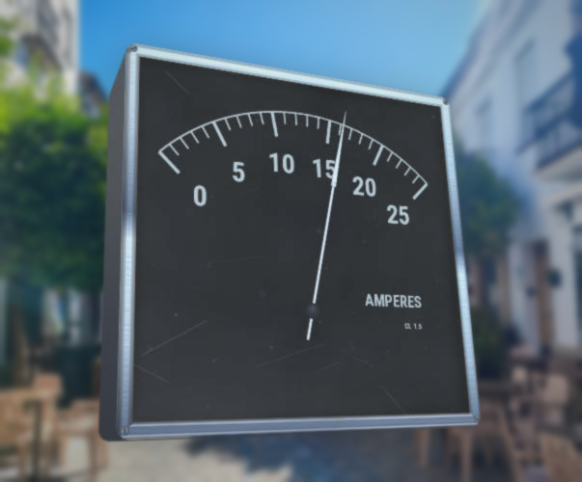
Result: 16,A
